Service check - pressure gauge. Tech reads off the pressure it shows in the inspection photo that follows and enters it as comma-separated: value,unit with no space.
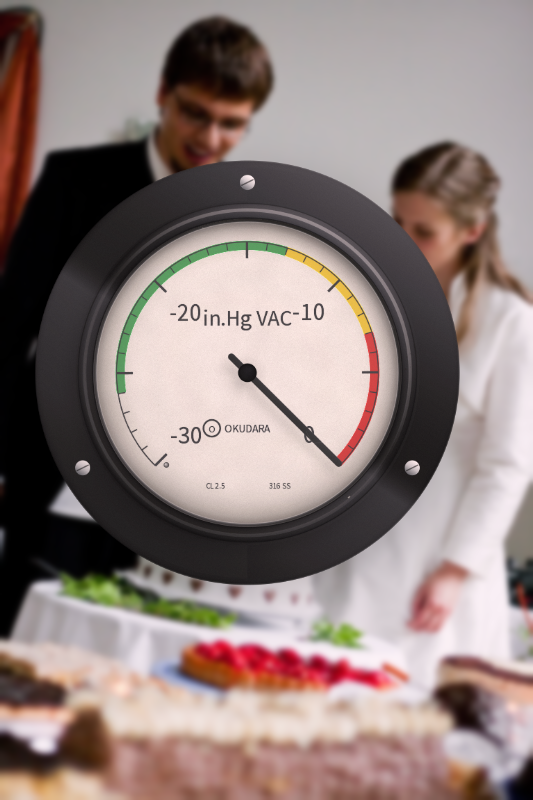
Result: 0,inHg
